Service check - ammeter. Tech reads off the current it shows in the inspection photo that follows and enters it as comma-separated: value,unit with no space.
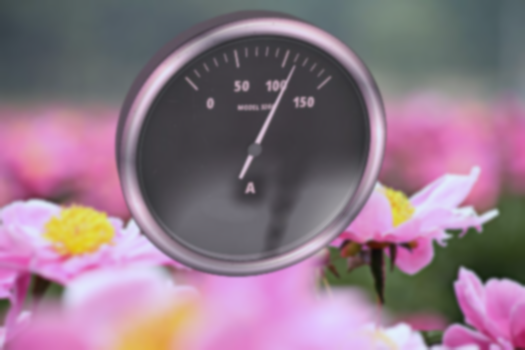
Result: 110,A
